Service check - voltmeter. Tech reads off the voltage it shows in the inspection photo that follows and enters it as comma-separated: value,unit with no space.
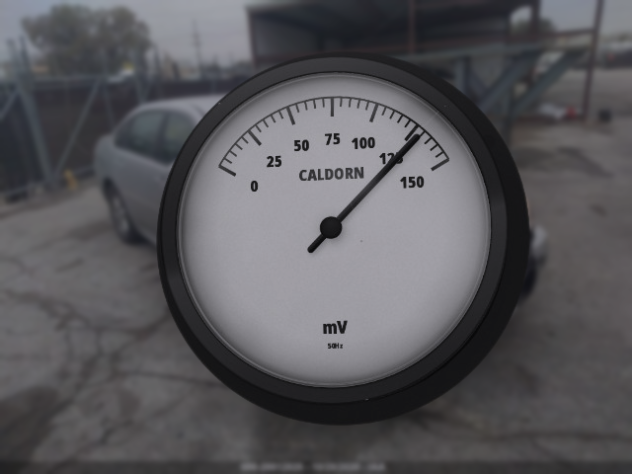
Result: 130,mV
